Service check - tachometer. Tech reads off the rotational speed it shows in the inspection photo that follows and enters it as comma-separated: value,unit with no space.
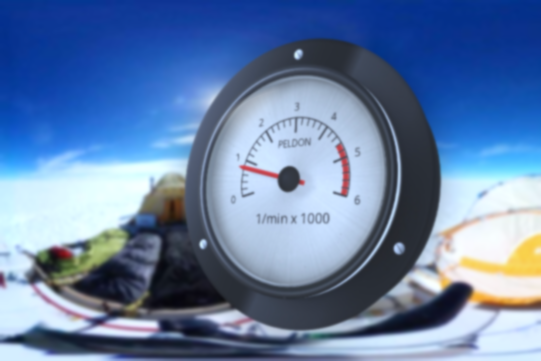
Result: 800,rpm
